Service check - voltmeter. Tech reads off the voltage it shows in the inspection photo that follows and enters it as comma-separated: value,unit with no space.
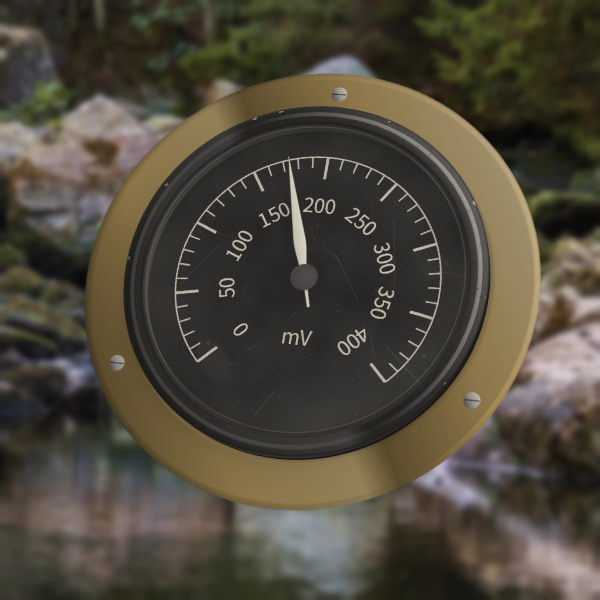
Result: 175,mV
